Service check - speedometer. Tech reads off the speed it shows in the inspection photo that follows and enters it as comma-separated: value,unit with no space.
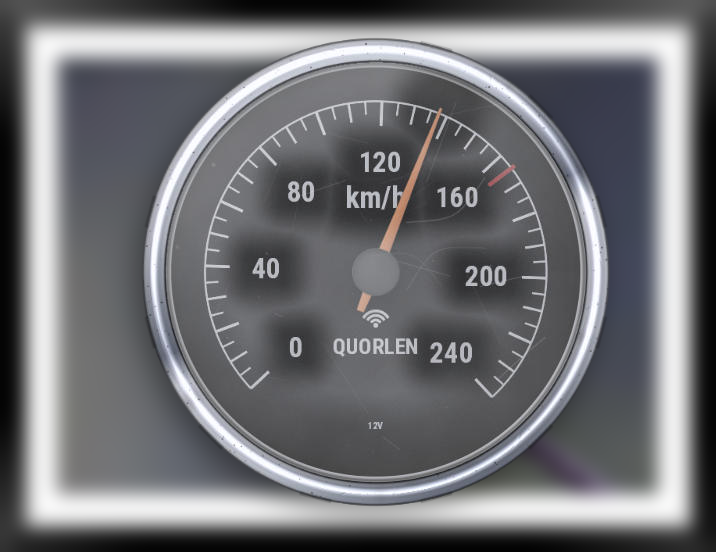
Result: 137.5,km/h
